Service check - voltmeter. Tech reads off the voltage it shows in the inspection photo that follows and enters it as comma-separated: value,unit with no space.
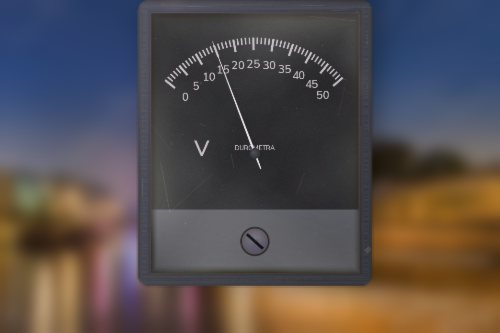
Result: 15,V
